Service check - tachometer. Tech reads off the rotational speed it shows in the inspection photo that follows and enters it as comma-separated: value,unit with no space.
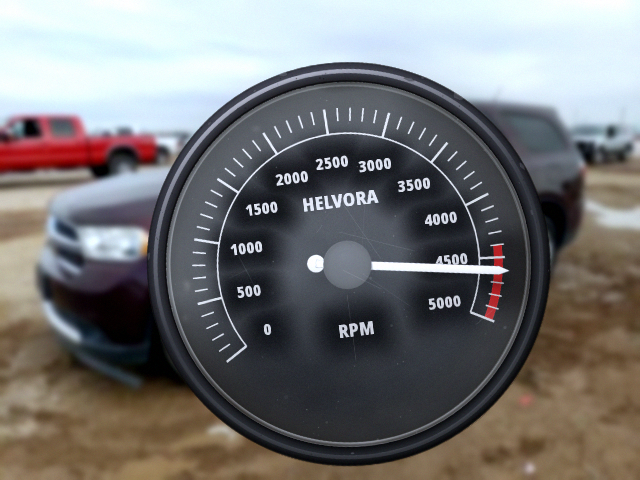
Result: 4600,rpm
